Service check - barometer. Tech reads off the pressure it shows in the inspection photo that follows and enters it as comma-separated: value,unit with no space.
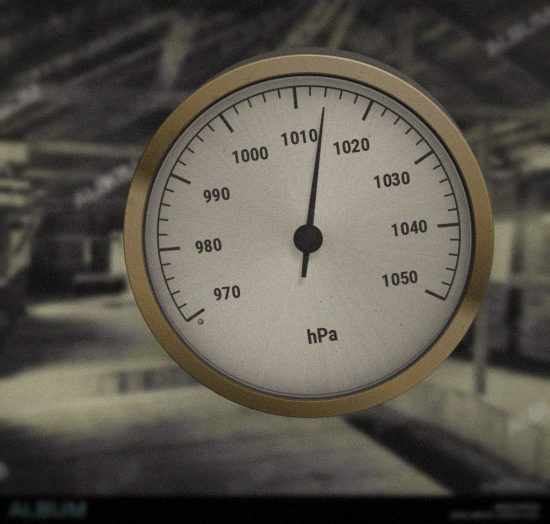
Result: 1014,hPa
